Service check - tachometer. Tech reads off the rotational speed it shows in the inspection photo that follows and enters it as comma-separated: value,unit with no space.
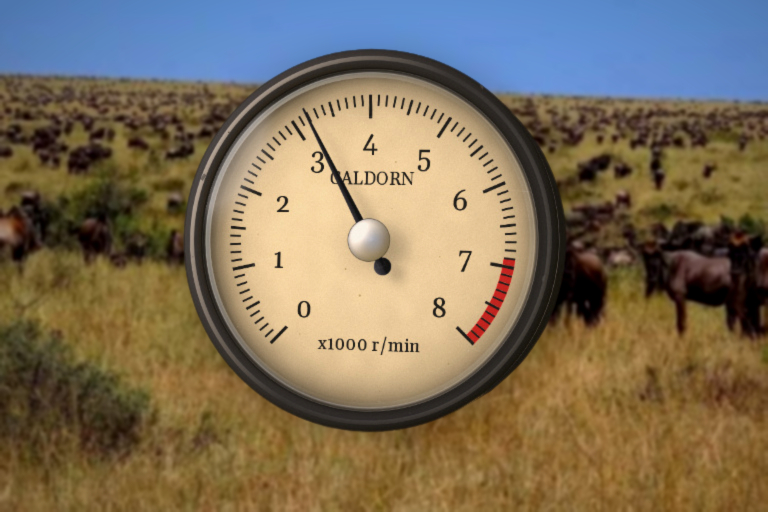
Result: 3200,rpm
